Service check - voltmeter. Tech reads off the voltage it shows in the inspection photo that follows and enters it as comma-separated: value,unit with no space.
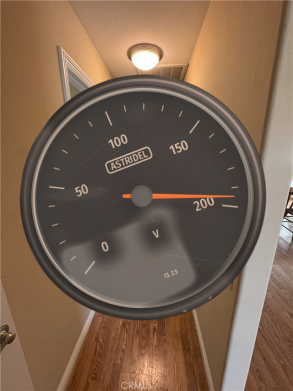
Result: 195,V
